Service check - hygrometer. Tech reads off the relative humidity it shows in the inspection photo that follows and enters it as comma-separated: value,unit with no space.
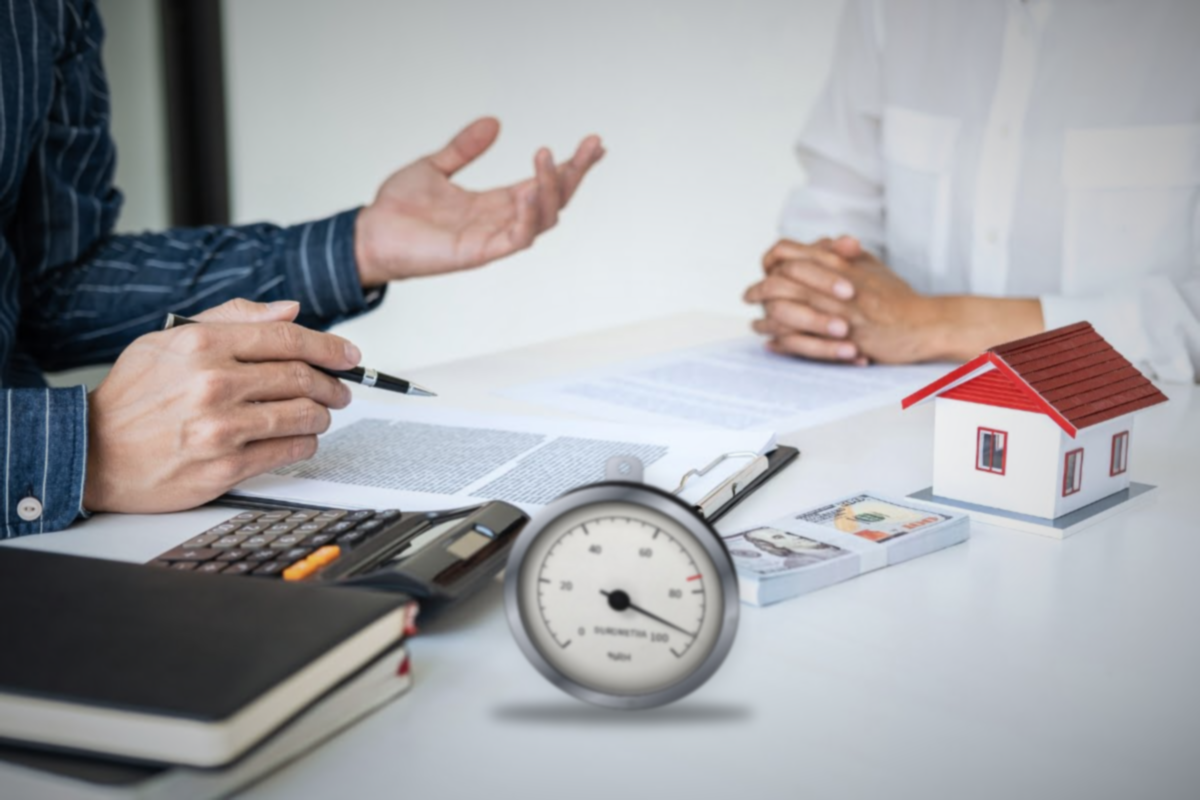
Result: 92,%
